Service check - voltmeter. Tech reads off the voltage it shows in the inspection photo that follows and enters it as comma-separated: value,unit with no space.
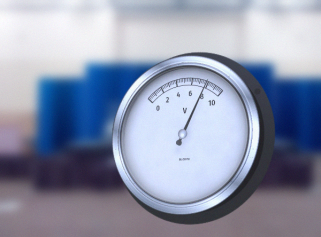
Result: 8,V
